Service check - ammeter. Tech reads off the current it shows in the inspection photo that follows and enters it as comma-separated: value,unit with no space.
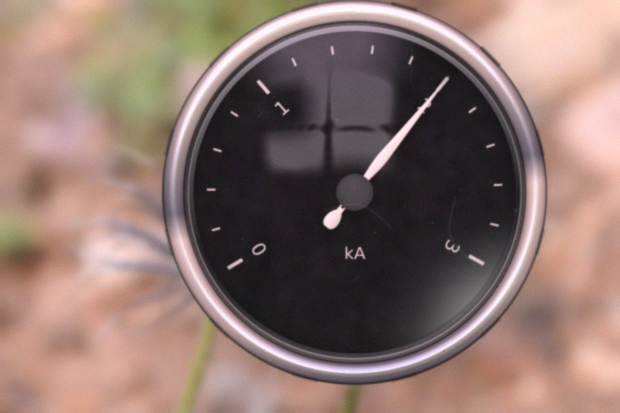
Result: 2,kA
